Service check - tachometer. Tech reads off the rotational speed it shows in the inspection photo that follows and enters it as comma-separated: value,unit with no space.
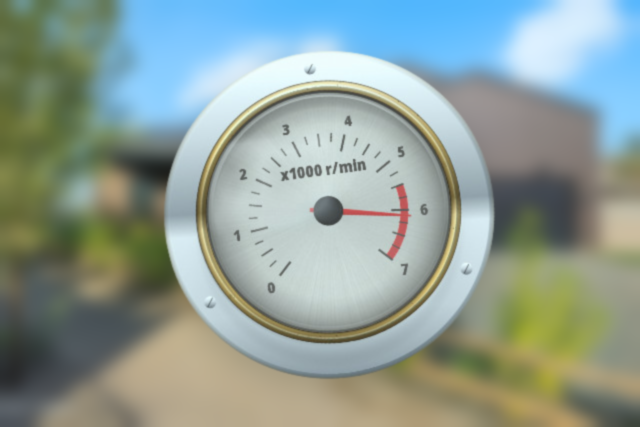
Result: 6125,rpm
